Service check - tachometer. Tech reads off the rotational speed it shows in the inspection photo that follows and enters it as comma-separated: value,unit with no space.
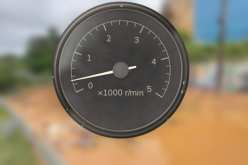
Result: 300,rpm
